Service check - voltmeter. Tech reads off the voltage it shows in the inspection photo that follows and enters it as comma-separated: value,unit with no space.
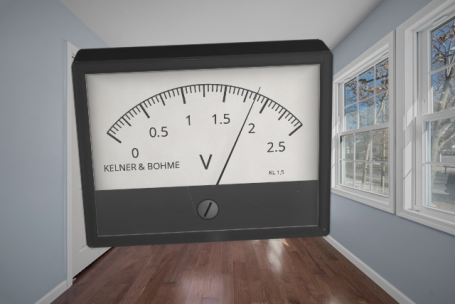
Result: 1.85,V
